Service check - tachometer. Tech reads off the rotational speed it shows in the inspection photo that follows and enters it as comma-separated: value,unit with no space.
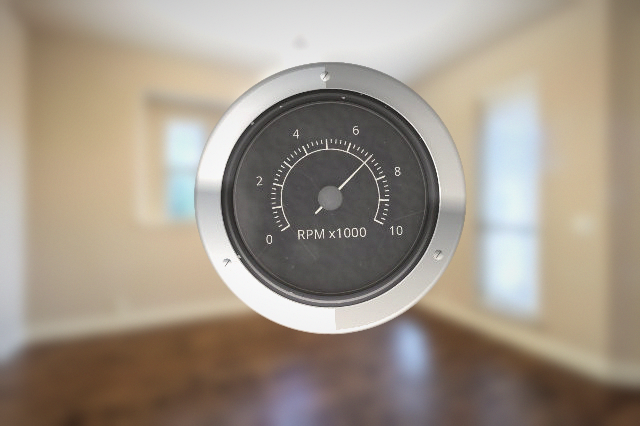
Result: 7000,rpm
